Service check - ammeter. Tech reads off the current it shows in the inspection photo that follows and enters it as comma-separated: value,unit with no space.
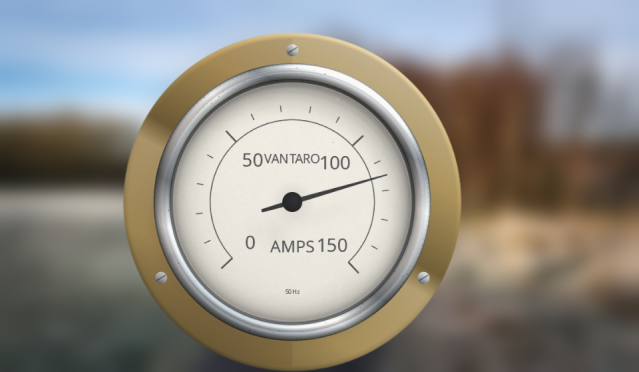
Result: 115,A
